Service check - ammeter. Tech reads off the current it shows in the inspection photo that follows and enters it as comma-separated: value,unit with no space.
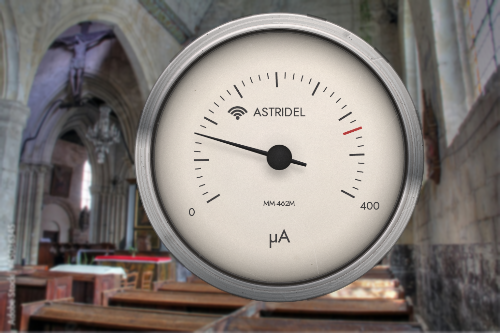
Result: 80,µA
